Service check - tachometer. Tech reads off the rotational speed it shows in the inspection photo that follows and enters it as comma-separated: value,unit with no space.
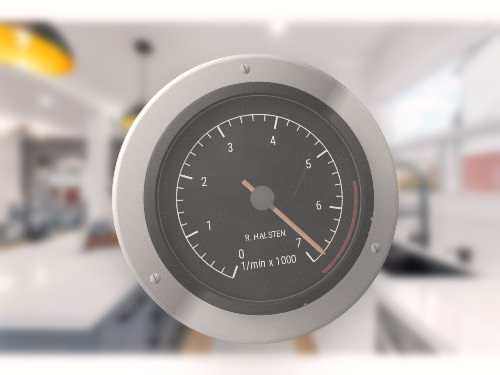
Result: 6800,rpm
